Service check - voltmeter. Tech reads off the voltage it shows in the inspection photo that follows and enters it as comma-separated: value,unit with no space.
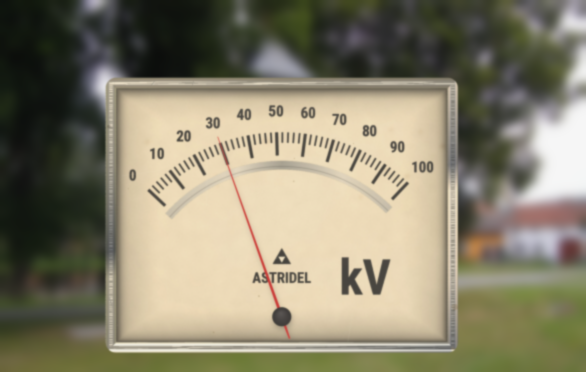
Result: 30,kV
